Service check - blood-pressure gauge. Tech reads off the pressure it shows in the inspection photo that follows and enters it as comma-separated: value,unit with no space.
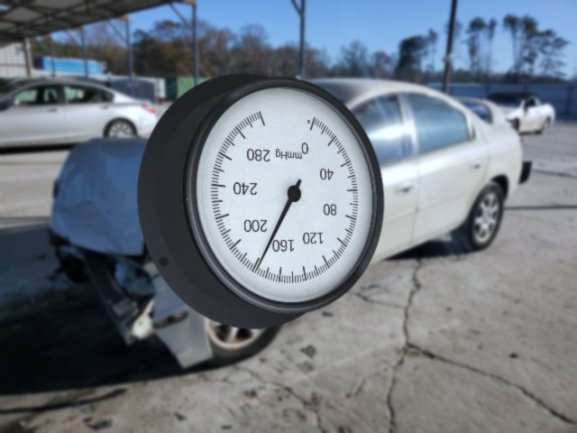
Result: 180,mmHg
